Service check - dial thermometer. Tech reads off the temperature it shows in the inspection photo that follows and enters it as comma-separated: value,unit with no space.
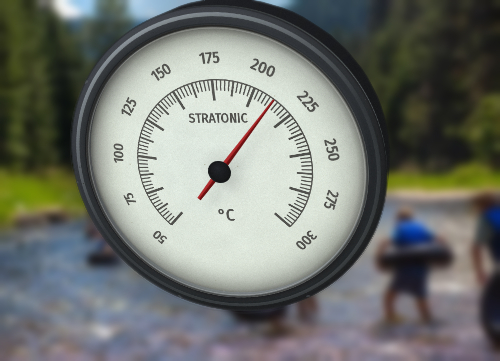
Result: 212.5,°C
